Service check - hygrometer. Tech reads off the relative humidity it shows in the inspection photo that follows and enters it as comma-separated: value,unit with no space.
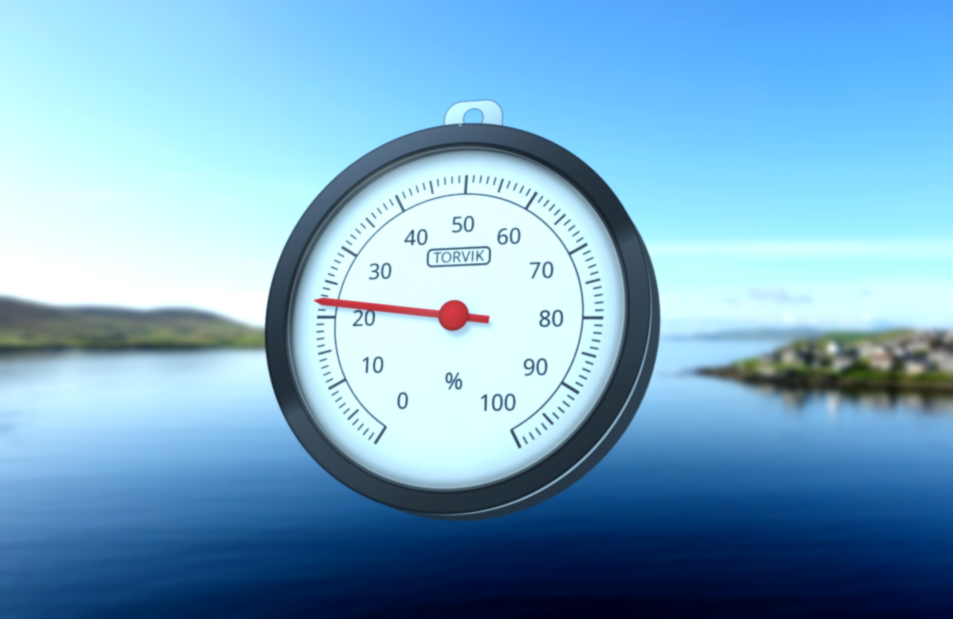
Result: 22,%
